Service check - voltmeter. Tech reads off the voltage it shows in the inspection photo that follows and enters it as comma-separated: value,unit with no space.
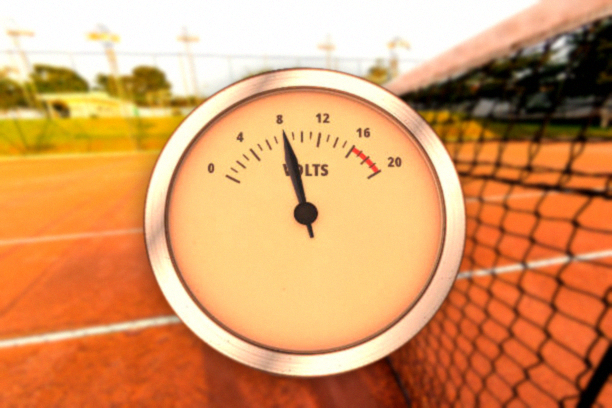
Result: 8,V
